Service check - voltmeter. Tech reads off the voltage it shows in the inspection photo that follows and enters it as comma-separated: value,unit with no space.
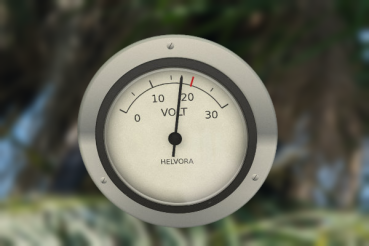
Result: 17.5,V
